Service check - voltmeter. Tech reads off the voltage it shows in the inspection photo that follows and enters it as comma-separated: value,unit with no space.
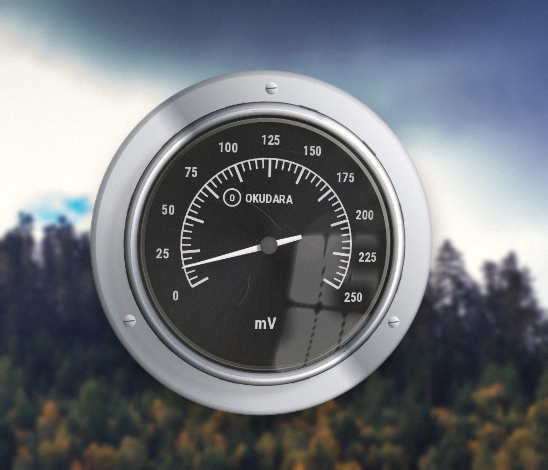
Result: 15,mV
